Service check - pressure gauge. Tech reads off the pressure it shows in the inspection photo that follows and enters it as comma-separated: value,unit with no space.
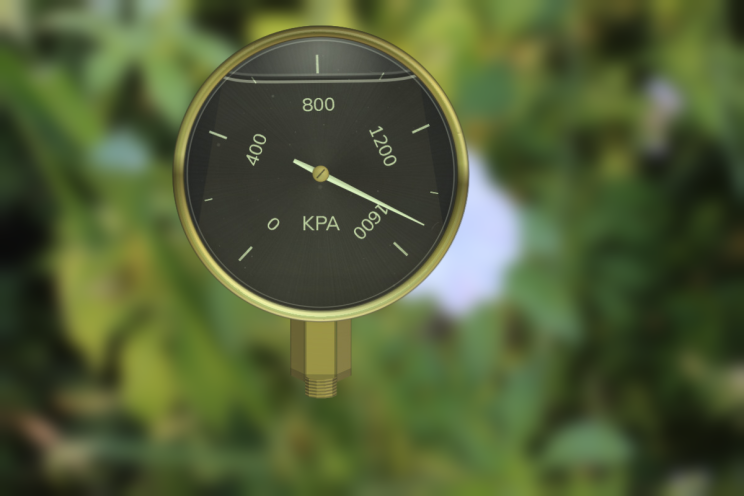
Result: 1500,kPa
